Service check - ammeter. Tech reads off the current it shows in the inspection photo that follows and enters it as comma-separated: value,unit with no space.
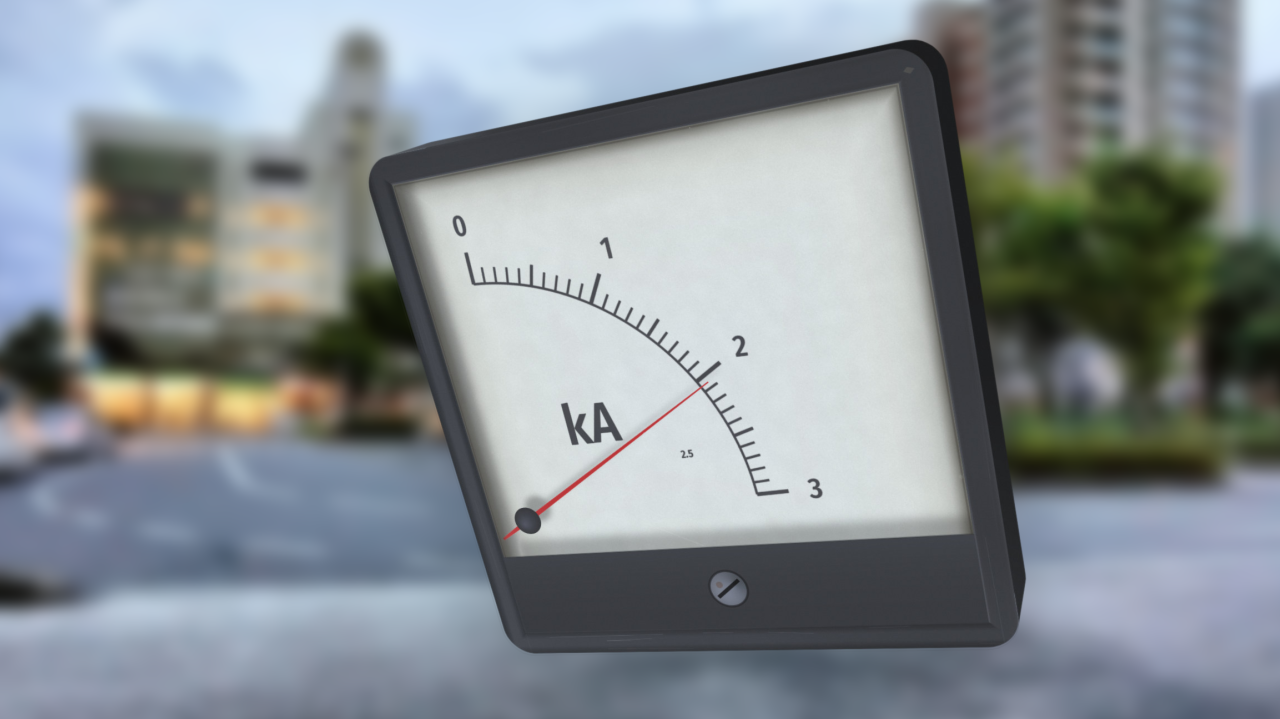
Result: 2.05,kA
